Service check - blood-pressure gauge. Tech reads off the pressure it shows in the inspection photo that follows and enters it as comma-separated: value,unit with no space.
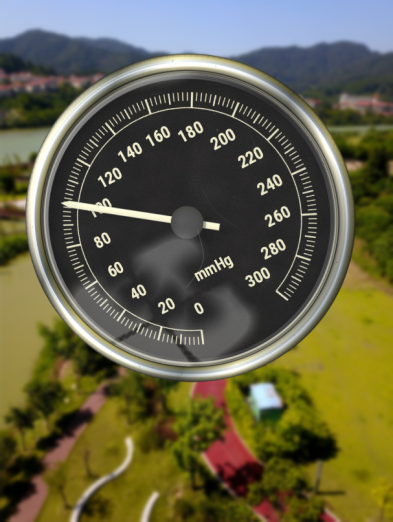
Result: 100,mmHg
